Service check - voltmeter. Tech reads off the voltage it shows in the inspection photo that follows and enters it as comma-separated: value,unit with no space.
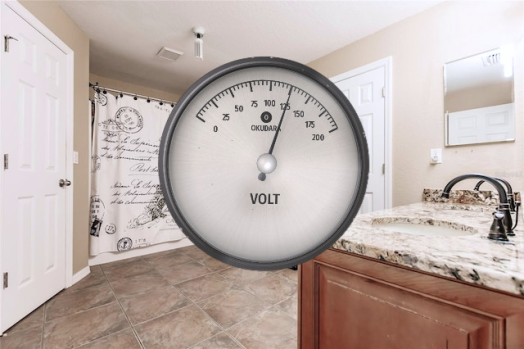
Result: 125,V
